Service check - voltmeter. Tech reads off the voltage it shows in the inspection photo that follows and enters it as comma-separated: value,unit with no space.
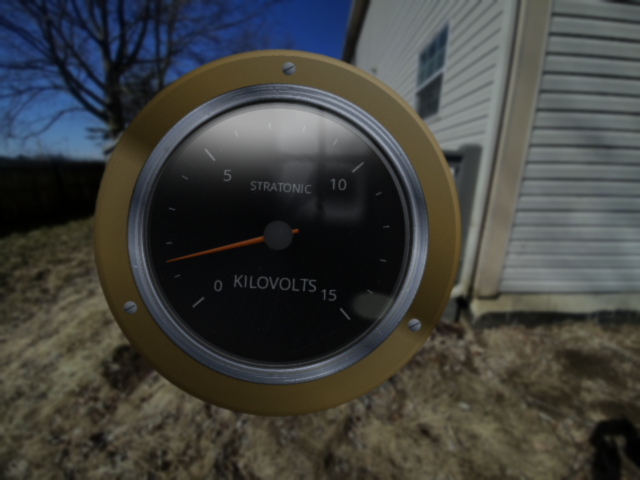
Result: 1.5,kV
